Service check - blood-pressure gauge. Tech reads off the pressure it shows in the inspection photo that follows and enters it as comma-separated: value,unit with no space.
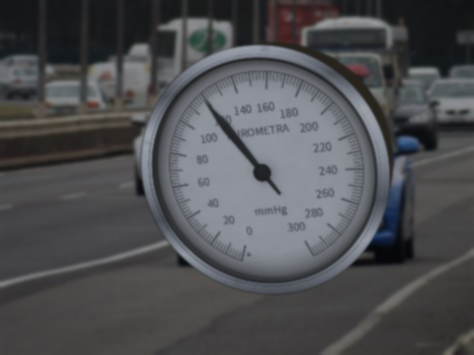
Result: 120,mmHg
